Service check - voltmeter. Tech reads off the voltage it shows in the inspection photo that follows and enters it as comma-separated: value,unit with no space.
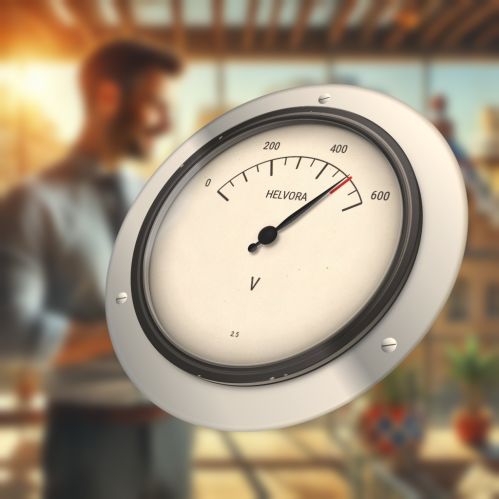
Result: 500,V
